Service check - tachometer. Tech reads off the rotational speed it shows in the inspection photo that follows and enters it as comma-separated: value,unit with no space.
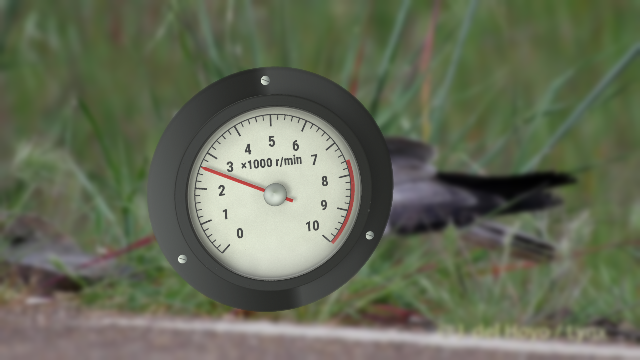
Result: 2600,rpm
